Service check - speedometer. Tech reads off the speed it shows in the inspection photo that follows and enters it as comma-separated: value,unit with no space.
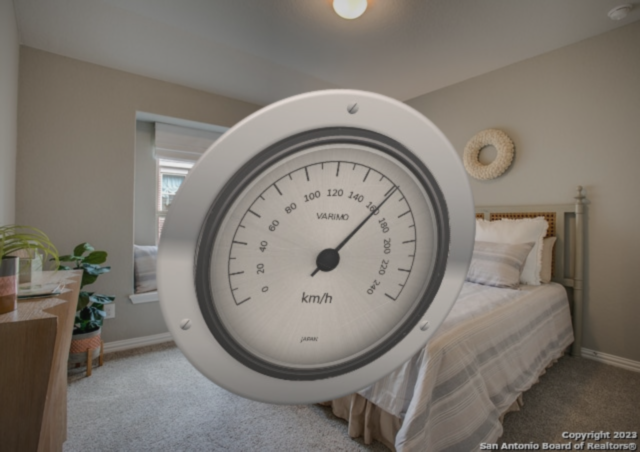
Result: 160,km/h
